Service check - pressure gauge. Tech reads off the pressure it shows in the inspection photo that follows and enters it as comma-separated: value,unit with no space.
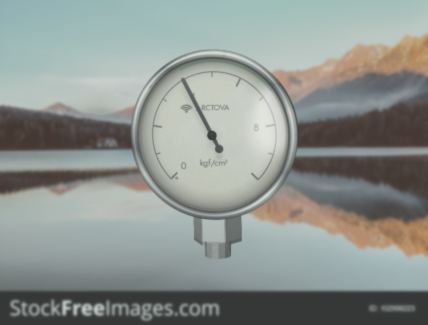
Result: 4,kg/cm²
